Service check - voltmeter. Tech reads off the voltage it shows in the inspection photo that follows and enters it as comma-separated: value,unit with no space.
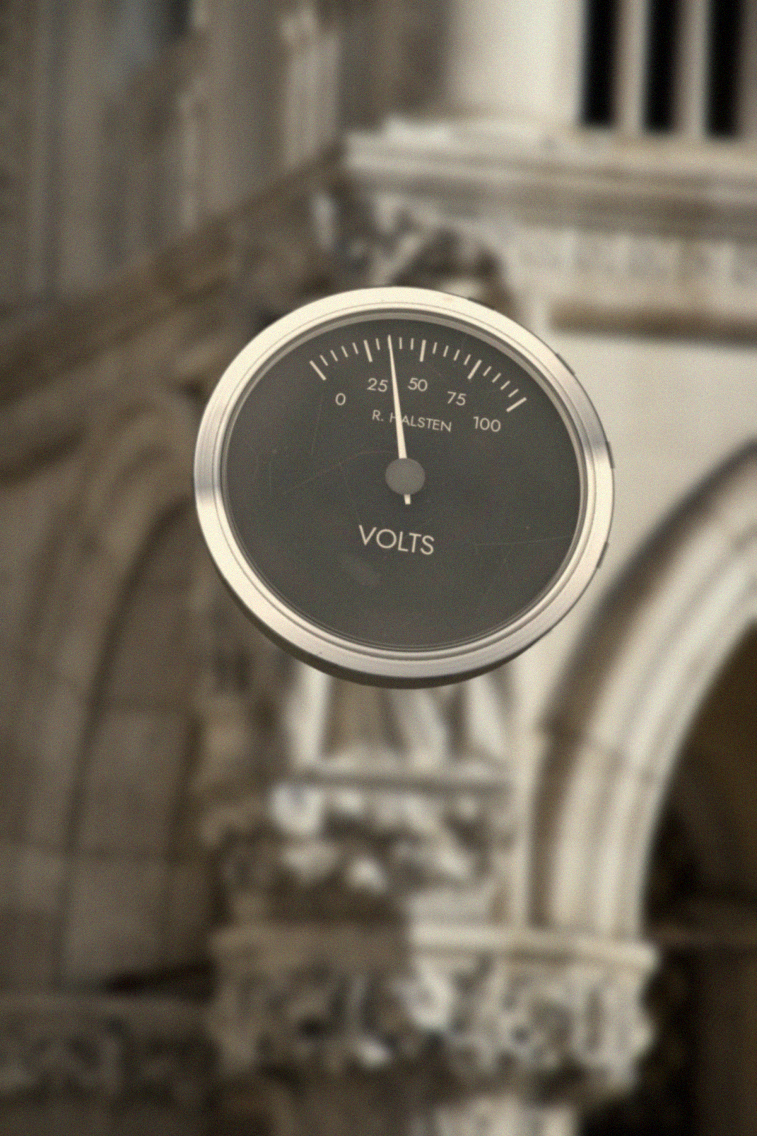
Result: 35,V
